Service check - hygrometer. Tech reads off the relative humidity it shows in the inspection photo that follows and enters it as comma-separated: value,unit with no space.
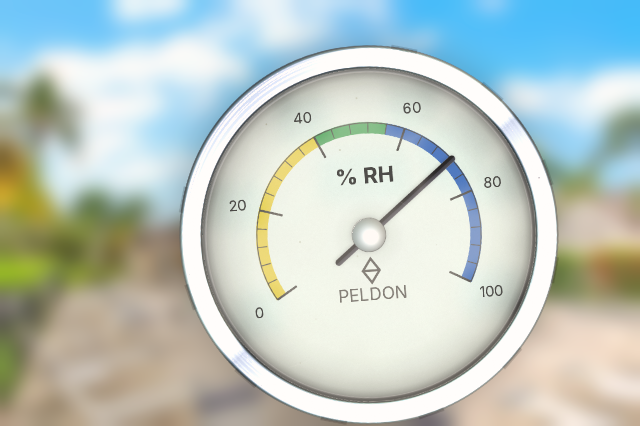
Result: 72,%
